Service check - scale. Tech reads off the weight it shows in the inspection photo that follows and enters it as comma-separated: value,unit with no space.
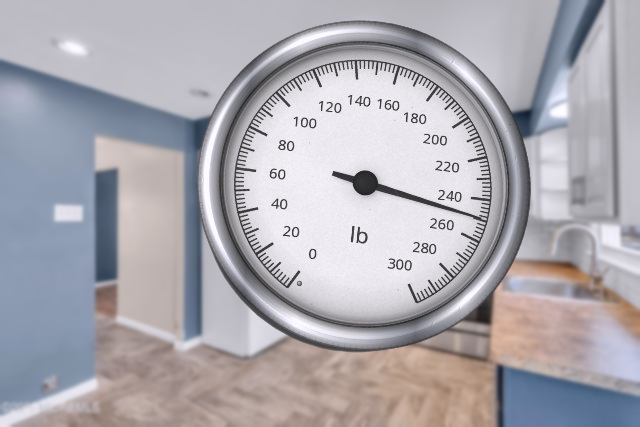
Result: 250,lb
